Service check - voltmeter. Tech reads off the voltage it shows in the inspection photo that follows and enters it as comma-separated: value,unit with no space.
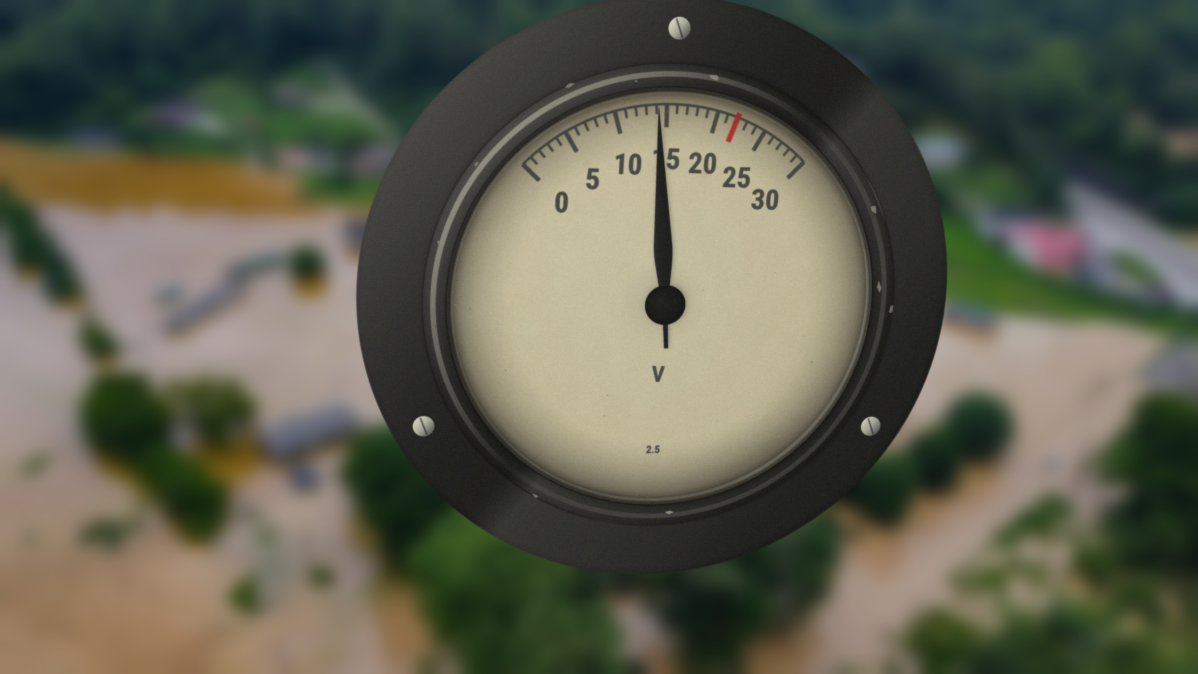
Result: 14,V
